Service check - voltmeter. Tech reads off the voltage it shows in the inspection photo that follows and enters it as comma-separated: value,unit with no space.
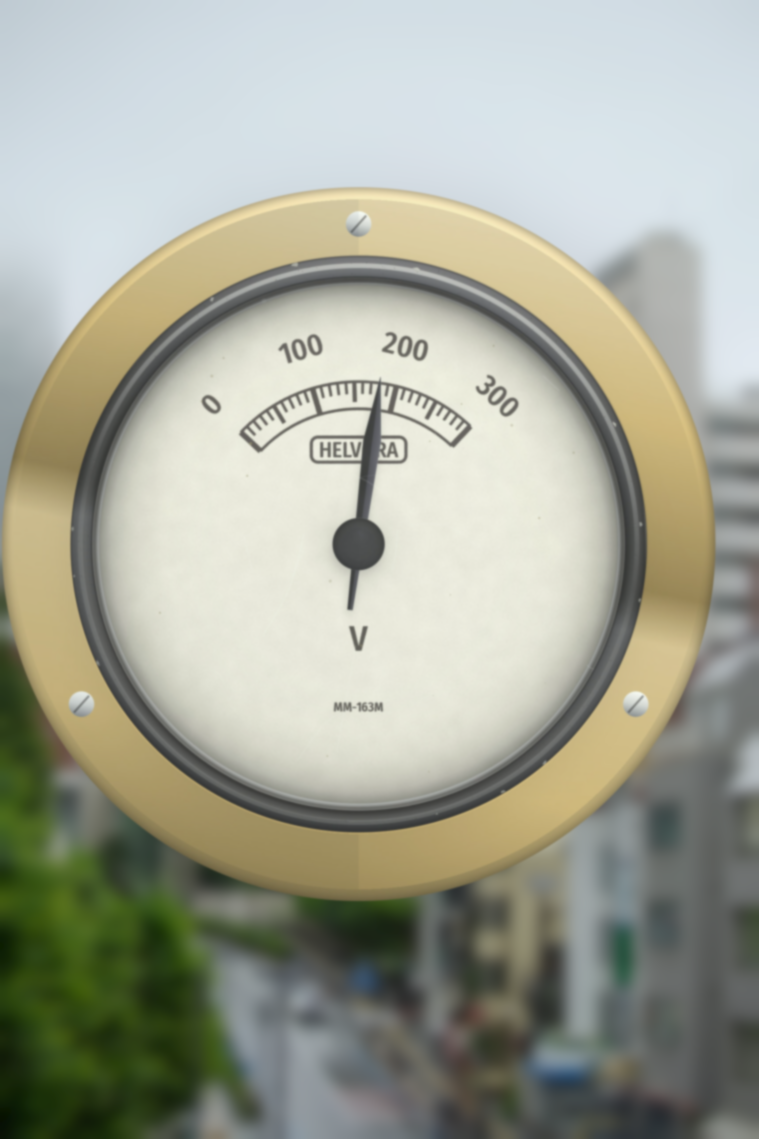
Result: 180,V
